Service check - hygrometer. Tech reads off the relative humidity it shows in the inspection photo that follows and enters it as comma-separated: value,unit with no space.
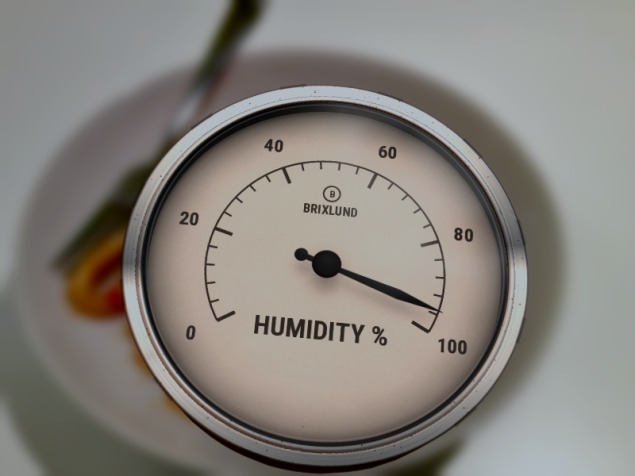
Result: 96,%
